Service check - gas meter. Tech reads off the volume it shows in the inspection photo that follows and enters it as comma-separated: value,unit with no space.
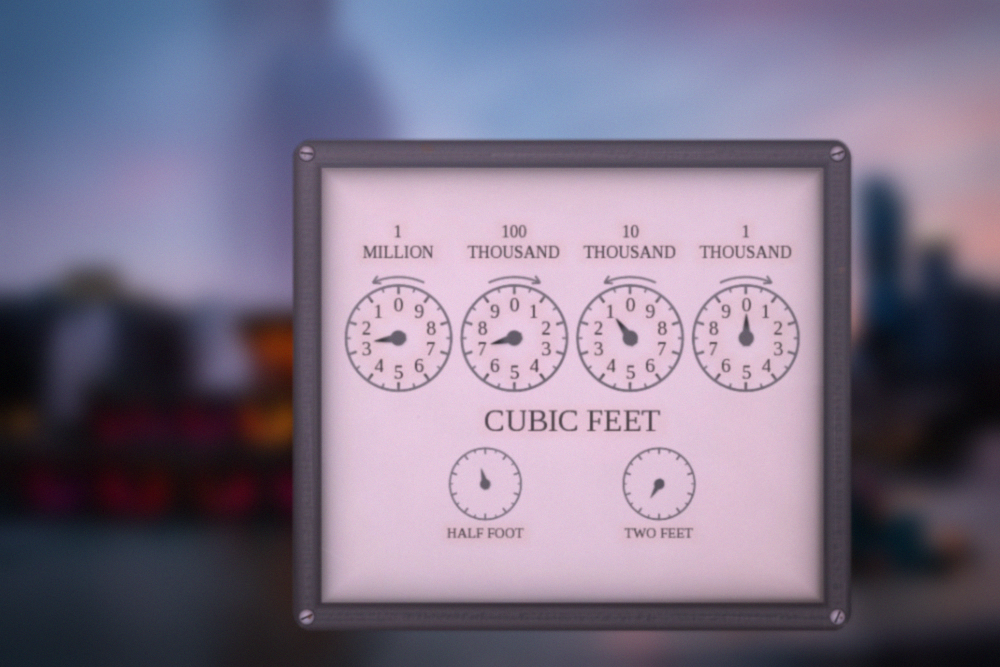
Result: 271000,ft³
